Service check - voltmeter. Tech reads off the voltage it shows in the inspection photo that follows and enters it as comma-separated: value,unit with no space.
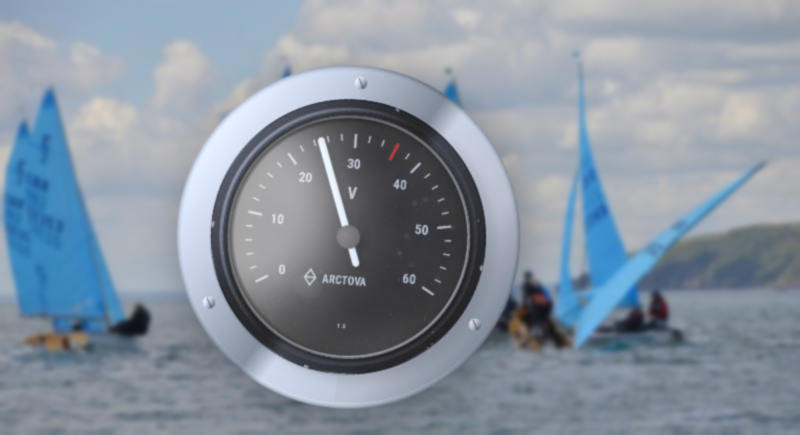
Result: 25,V
